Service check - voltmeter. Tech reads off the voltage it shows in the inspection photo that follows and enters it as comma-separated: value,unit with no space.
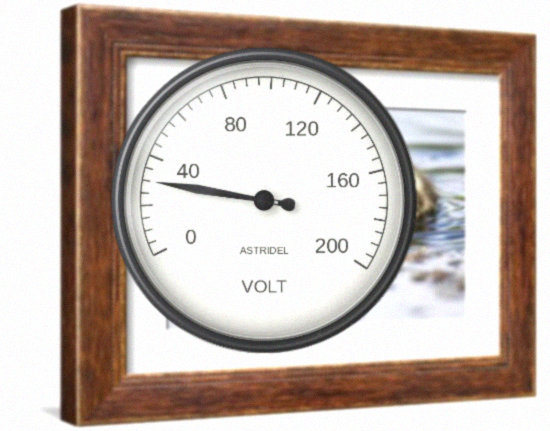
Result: 30,V
